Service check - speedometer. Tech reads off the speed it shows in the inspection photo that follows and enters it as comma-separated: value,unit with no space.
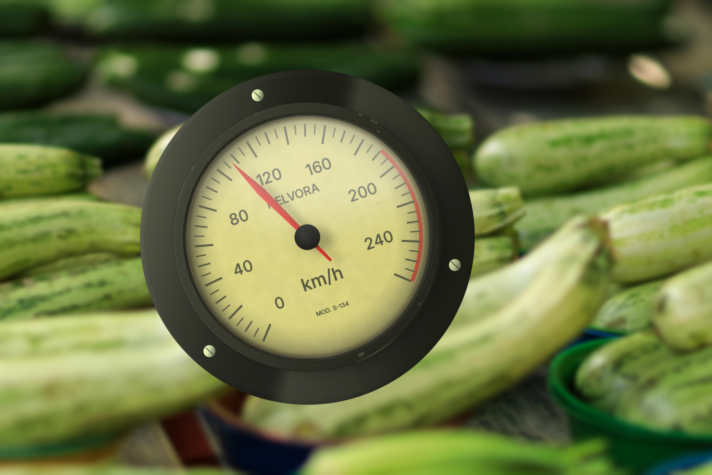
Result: 107.5,km/h
